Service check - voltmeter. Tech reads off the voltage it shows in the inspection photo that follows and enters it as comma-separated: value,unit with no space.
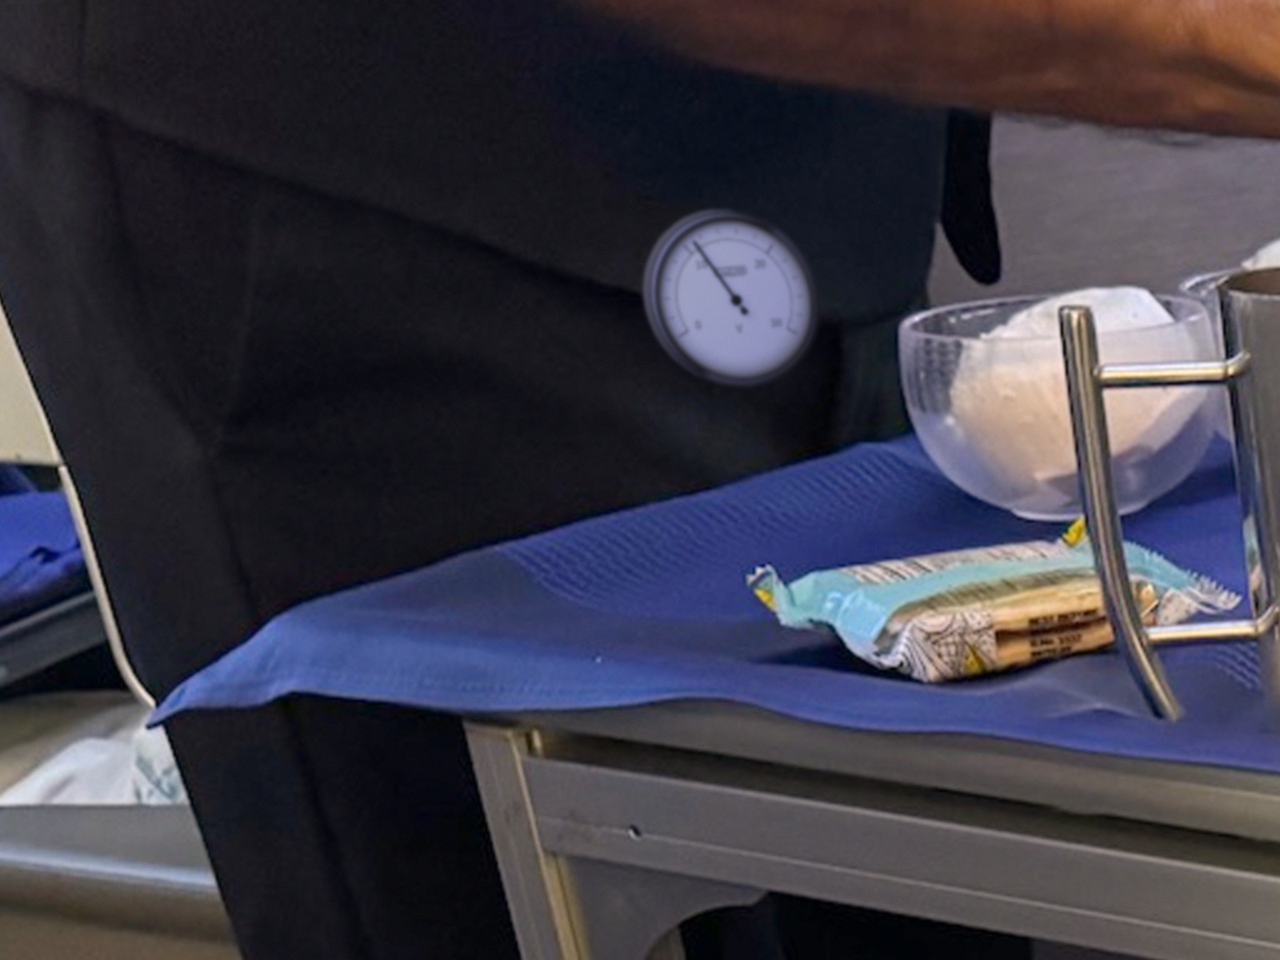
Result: 11,V
